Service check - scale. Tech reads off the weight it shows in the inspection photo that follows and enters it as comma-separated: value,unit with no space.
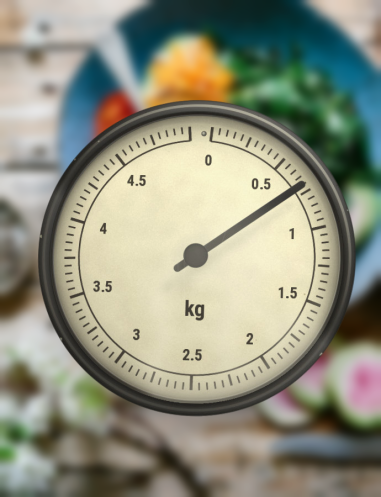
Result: 0.7,kg
